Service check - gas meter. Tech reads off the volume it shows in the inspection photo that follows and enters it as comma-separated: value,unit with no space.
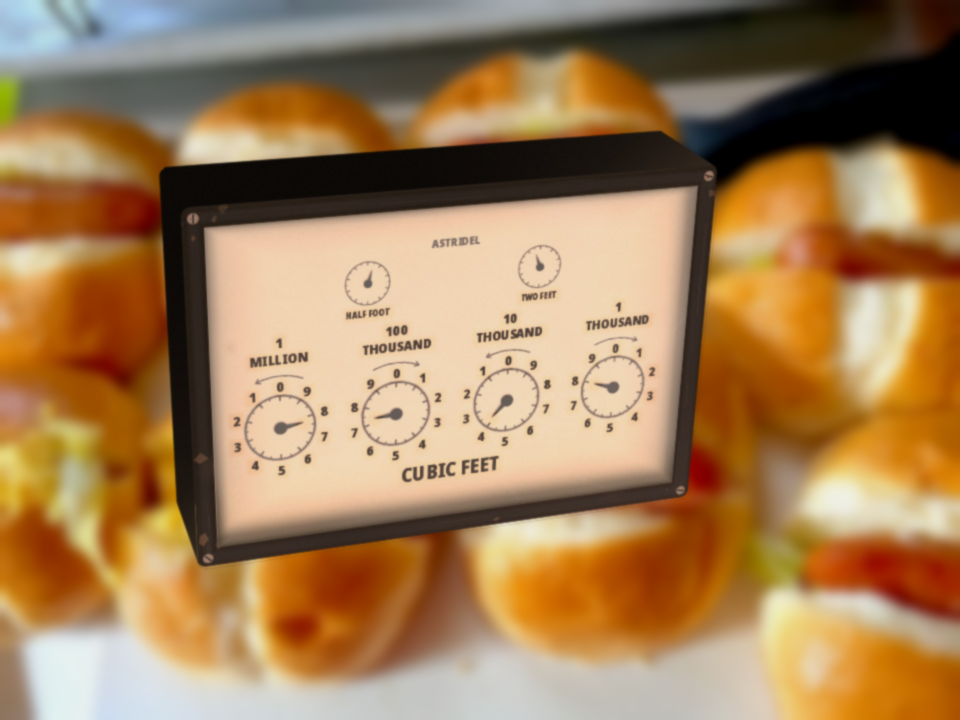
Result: 773800,ft³
